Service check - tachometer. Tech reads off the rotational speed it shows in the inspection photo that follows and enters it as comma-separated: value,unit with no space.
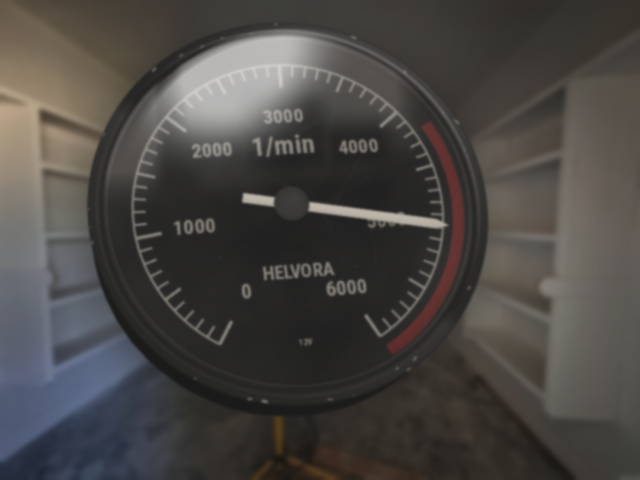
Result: 5000,rpm
